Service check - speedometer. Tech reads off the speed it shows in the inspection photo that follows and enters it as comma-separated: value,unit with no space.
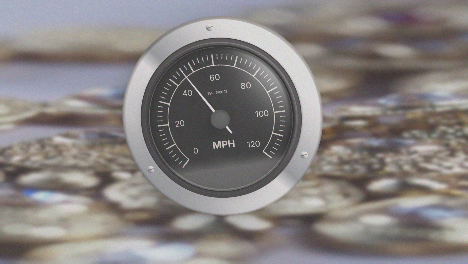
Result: 46,mph
